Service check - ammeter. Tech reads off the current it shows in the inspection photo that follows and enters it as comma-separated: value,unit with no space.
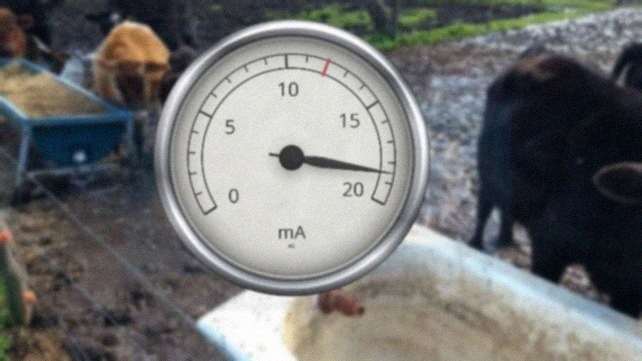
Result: 18.5,mA
